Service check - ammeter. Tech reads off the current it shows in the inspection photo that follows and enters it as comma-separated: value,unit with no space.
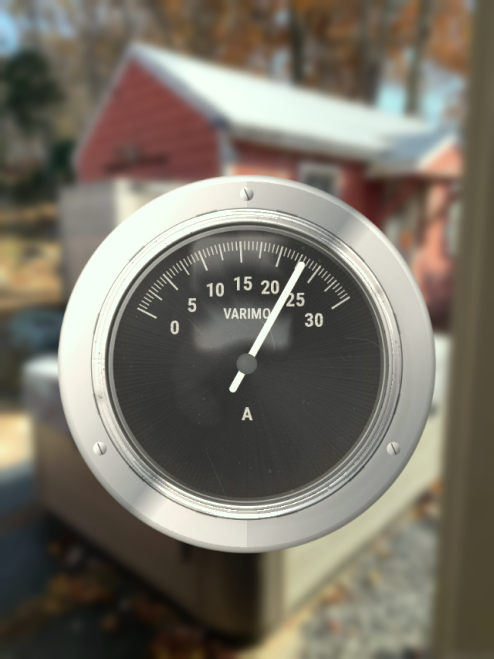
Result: 23,A
